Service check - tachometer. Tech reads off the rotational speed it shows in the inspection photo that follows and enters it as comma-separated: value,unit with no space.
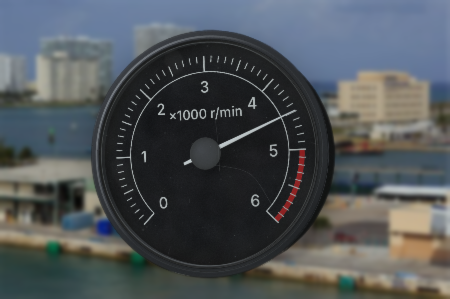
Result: 4500,rpm
